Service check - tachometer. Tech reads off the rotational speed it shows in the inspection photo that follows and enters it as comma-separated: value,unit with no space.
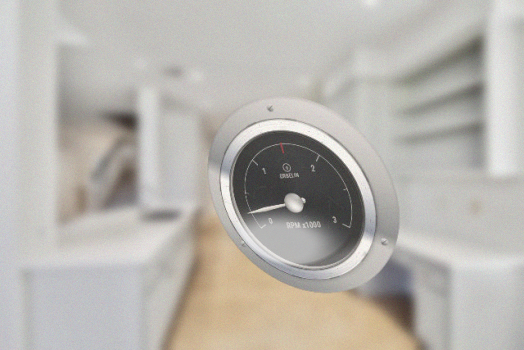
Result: 250,rpm
